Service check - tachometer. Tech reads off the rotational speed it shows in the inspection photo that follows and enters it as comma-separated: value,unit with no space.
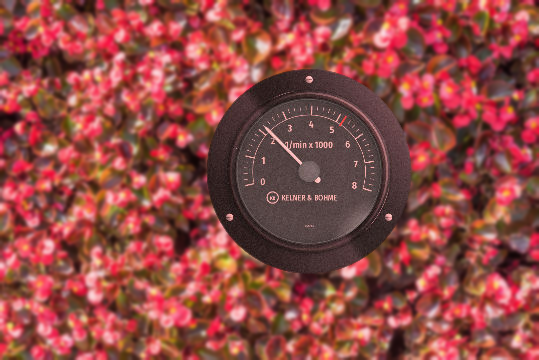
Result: 2200,rpm
